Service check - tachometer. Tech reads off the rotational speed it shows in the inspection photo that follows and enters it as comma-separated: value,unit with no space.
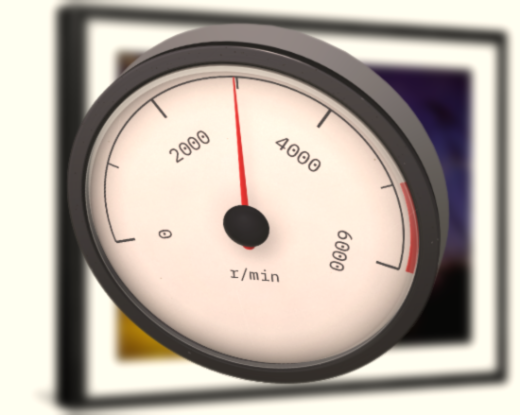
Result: 3000,rpm
